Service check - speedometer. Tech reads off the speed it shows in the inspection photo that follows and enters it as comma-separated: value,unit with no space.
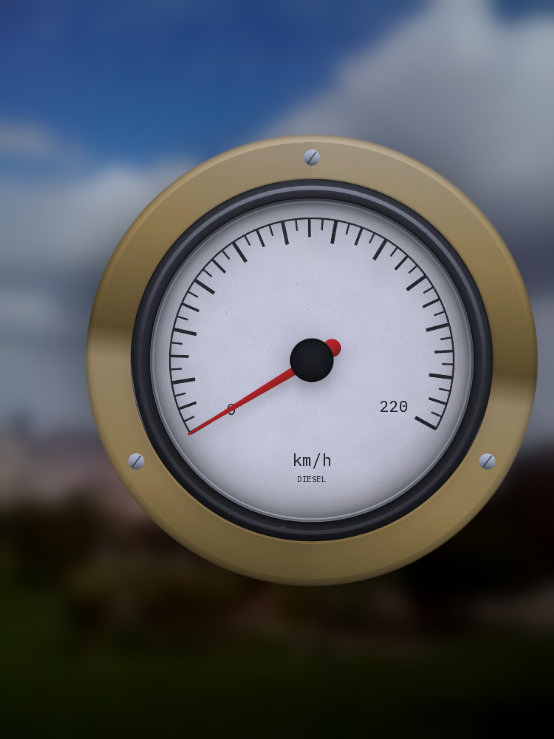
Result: 0,km/h
